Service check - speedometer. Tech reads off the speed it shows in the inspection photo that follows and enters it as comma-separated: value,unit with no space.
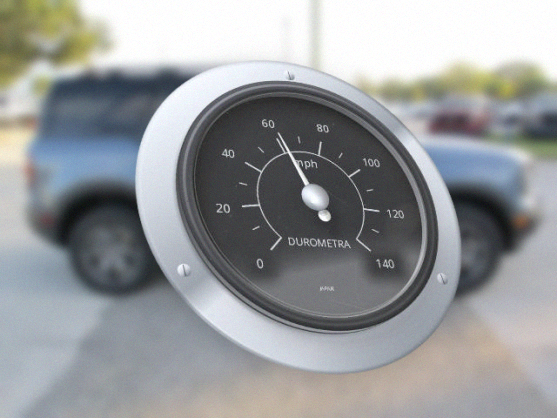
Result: 60,mph
